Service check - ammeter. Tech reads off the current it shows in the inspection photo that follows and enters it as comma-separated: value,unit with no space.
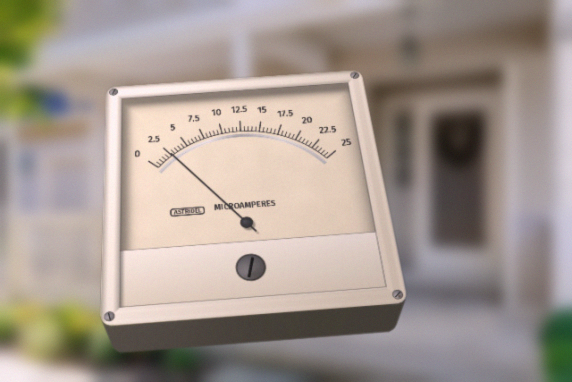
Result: 2.5,µA
